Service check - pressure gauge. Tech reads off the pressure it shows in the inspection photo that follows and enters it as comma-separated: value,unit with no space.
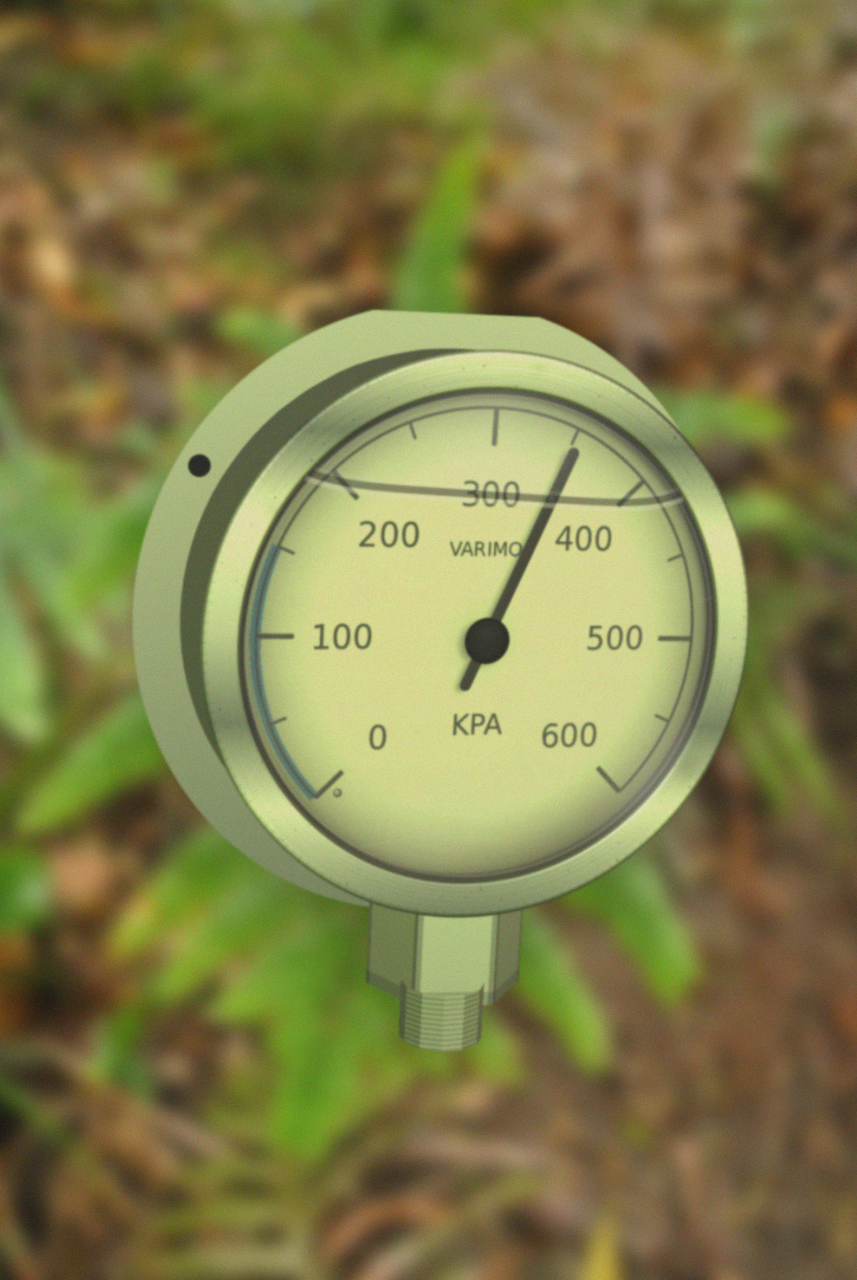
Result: 350,kPa
